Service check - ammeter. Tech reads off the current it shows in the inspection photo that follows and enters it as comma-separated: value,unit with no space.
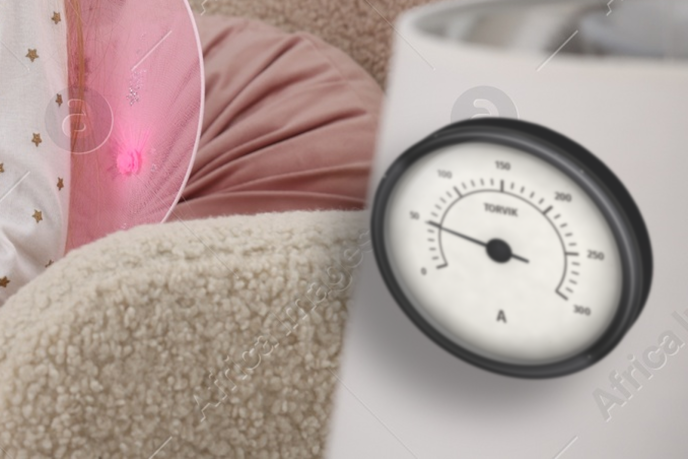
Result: 50,A
